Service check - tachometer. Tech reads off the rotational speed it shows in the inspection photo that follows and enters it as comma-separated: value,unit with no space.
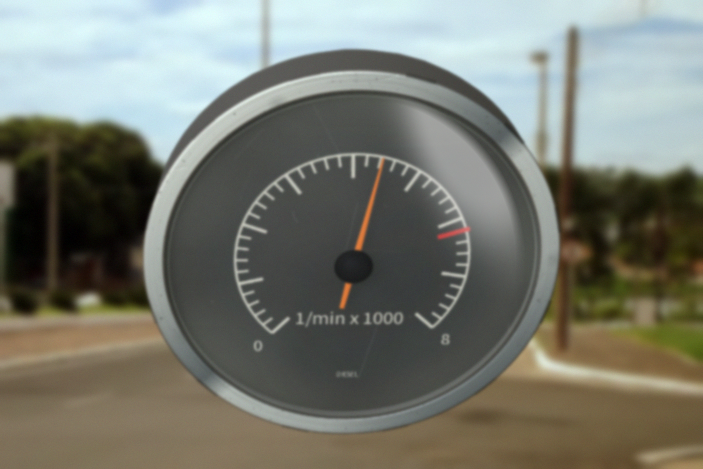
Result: 4400,rpm
